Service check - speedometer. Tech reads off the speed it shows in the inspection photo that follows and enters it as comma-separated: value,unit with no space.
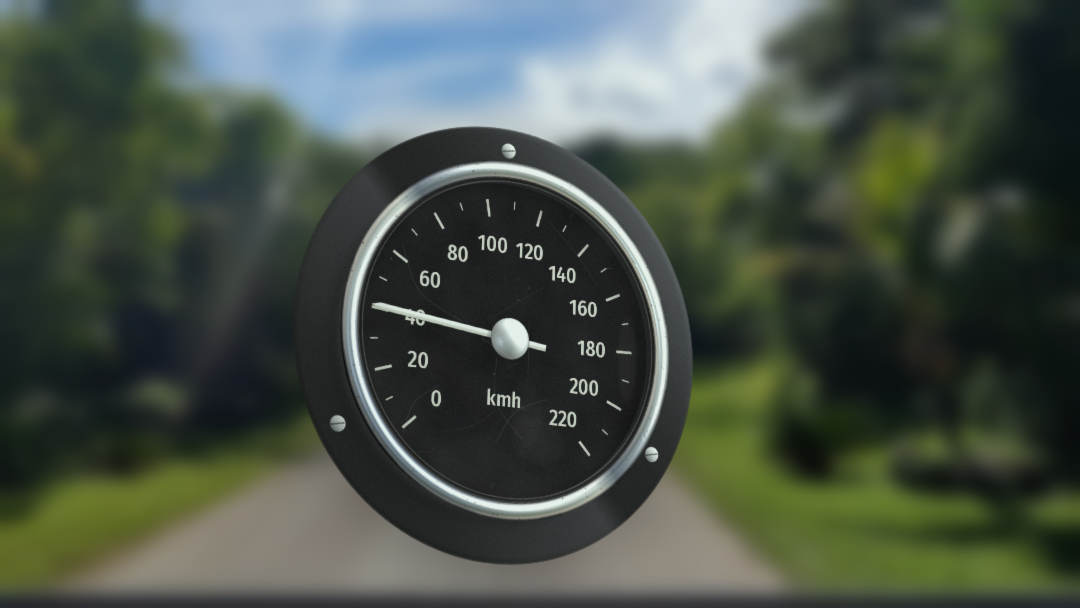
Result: 40,km/h
